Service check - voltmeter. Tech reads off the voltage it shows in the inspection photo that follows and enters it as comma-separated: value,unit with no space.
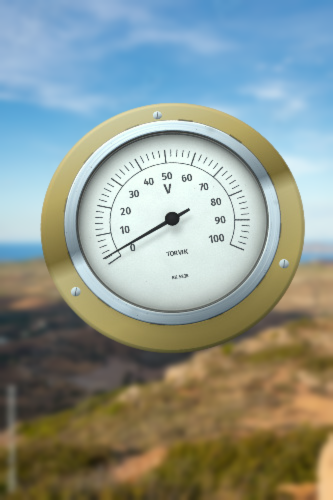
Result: 2,V
